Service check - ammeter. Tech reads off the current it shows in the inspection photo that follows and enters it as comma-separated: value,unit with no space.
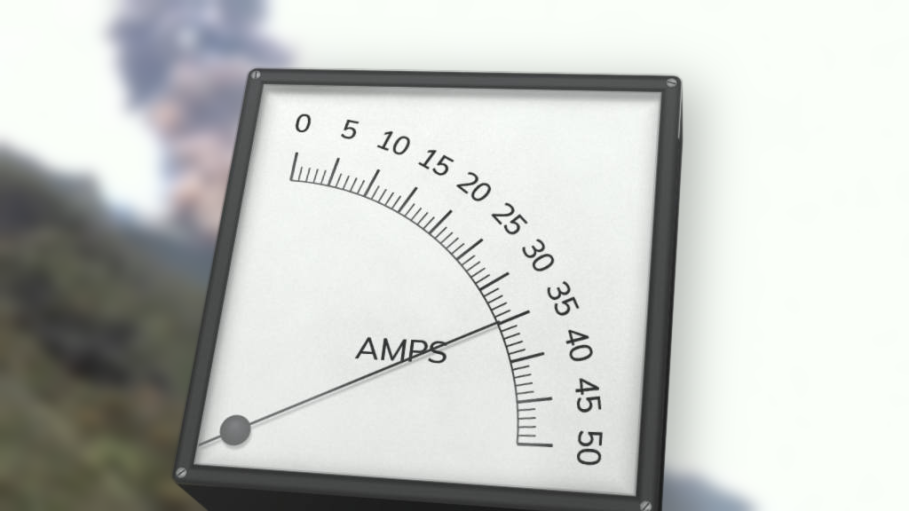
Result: 35,A
